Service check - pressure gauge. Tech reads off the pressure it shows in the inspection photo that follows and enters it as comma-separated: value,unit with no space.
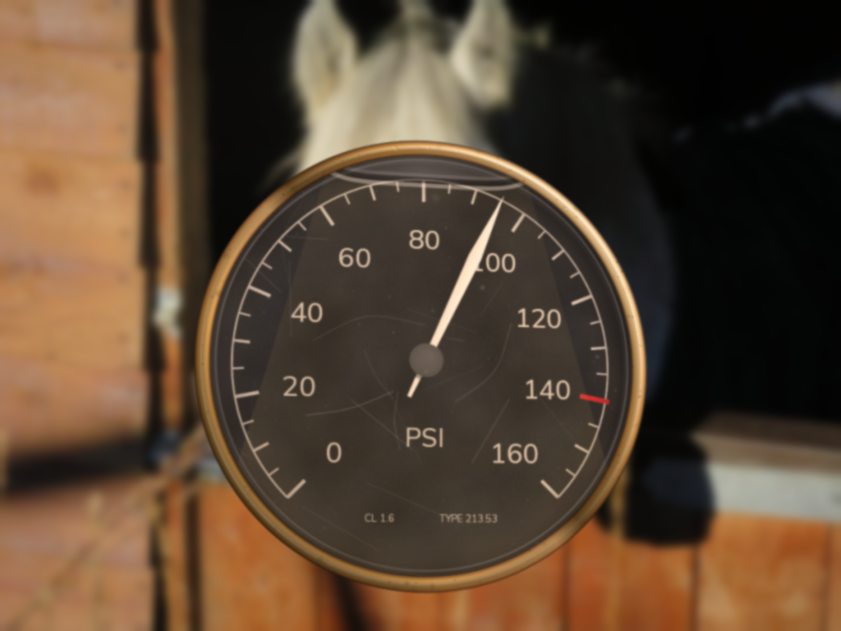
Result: 95,psi
